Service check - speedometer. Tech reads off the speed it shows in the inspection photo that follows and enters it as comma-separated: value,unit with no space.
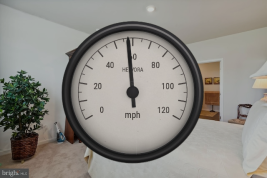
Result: 57.5,mph
